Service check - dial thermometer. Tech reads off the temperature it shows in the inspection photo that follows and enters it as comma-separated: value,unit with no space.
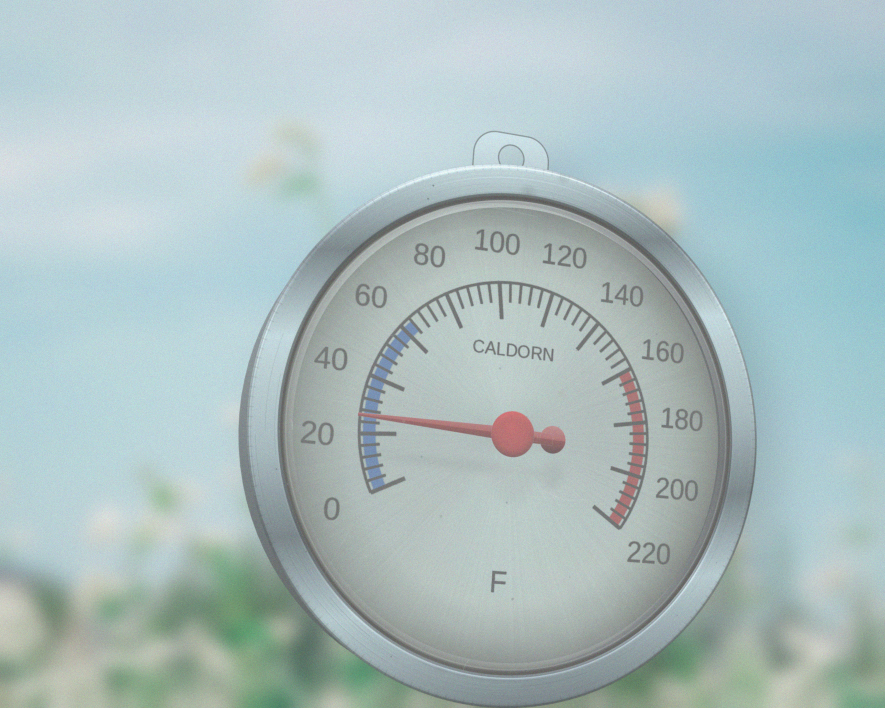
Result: 26,°F
